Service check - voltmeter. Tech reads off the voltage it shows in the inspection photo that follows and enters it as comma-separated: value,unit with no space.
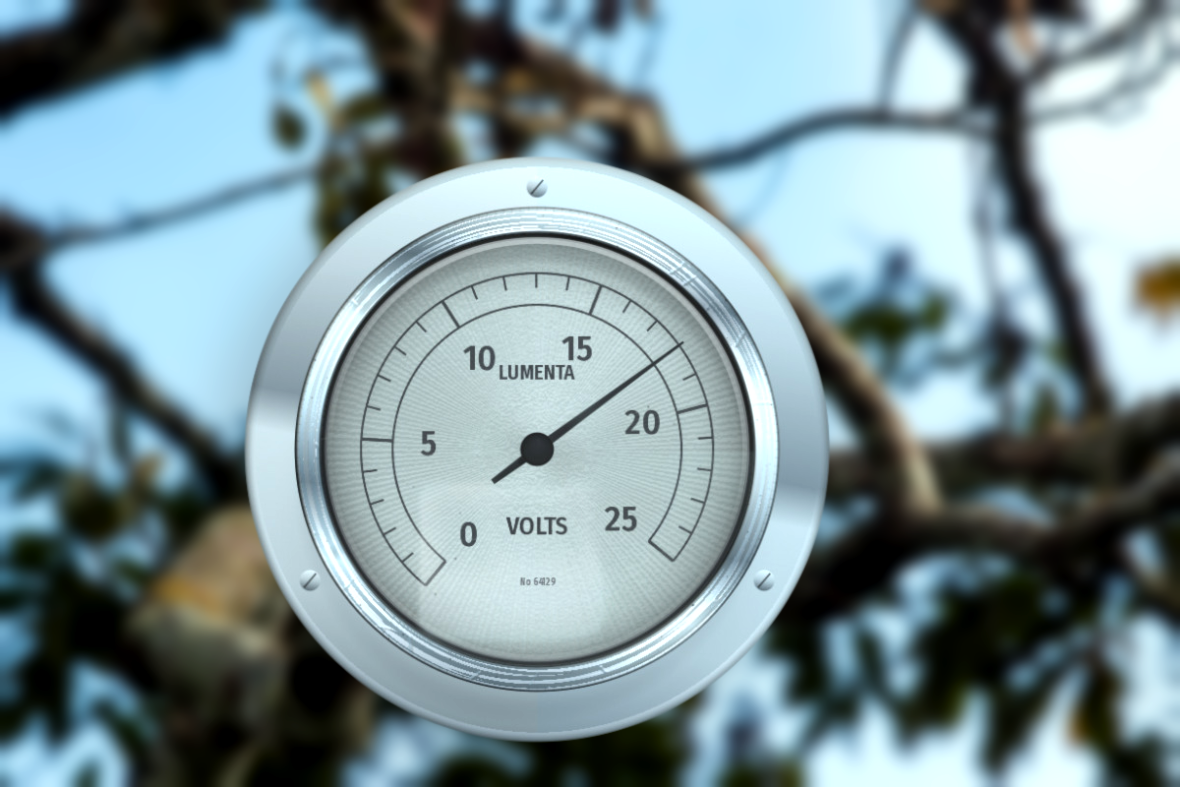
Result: 18,V
